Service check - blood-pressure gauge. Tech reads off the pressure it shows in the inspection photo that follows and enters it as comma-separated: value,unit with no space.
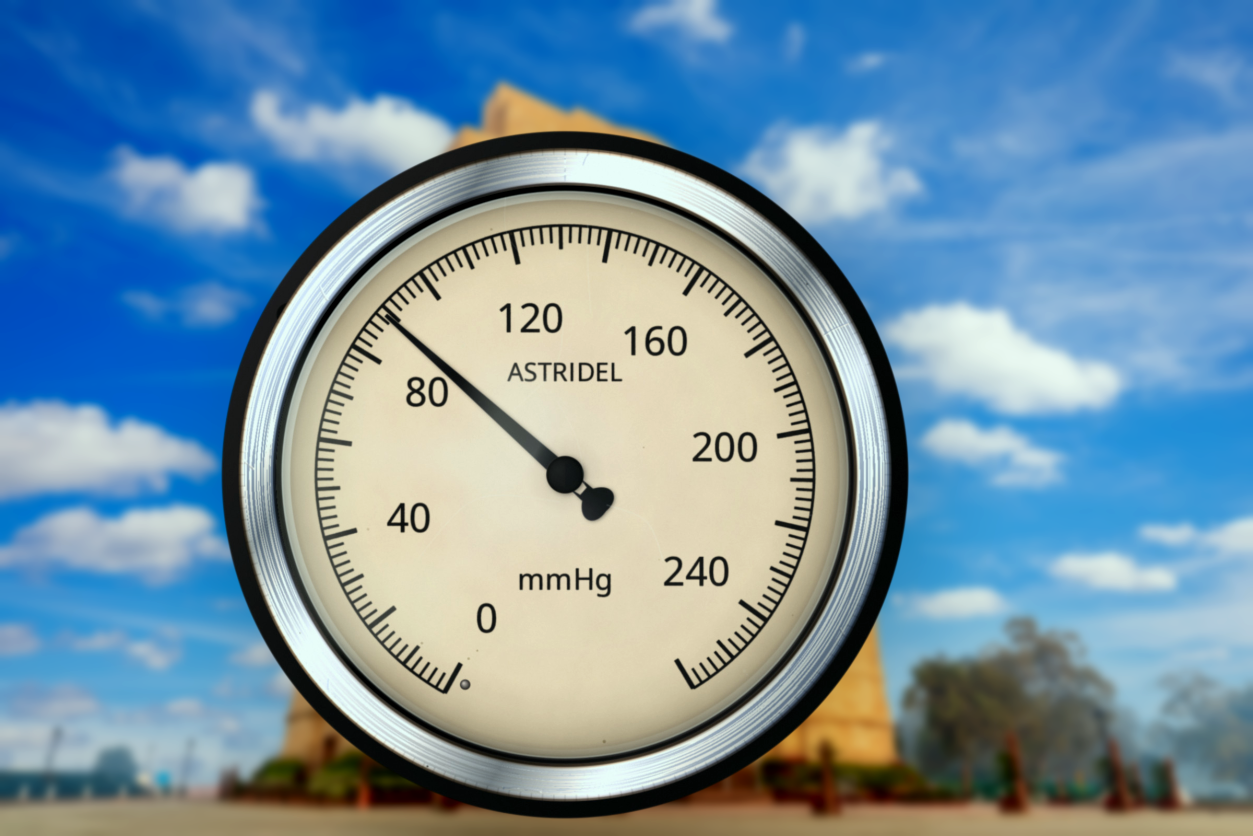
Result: 89,mmHg
